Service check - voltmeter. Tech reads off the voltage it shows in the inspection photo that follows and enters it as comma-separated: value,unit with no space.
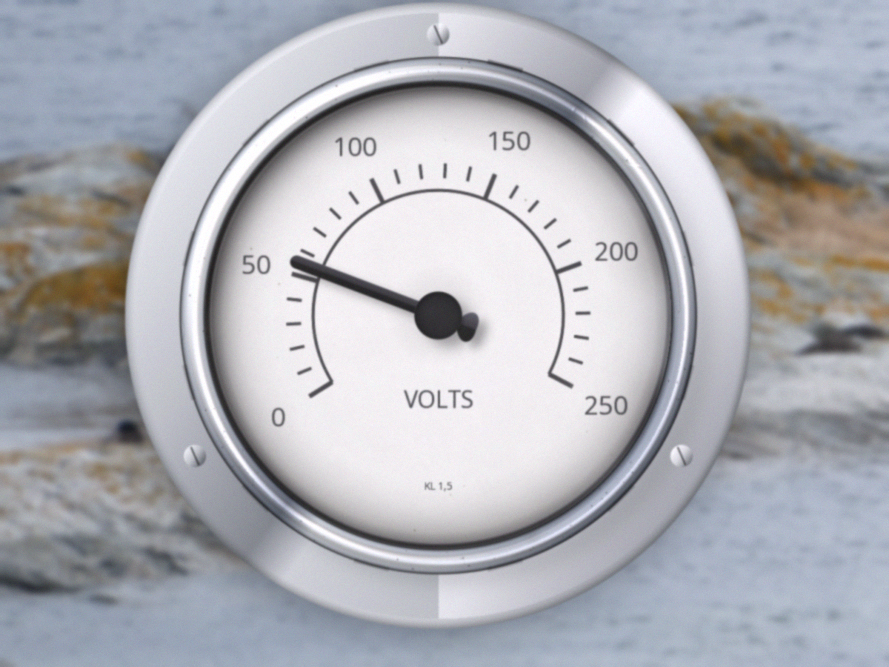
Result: 55,V
